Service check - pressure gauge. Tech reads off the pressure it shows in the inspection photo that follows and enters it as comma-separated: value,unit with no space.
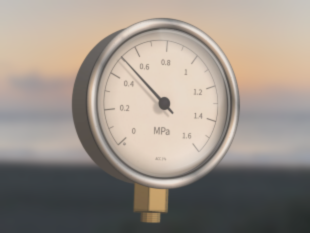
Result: 0.5,MPa
